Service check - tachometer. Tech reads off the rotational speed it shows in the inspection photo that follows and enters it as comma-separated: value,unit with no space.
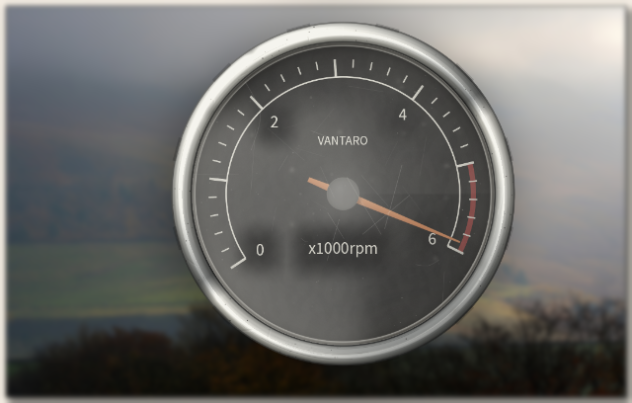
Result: 5900,rpm
